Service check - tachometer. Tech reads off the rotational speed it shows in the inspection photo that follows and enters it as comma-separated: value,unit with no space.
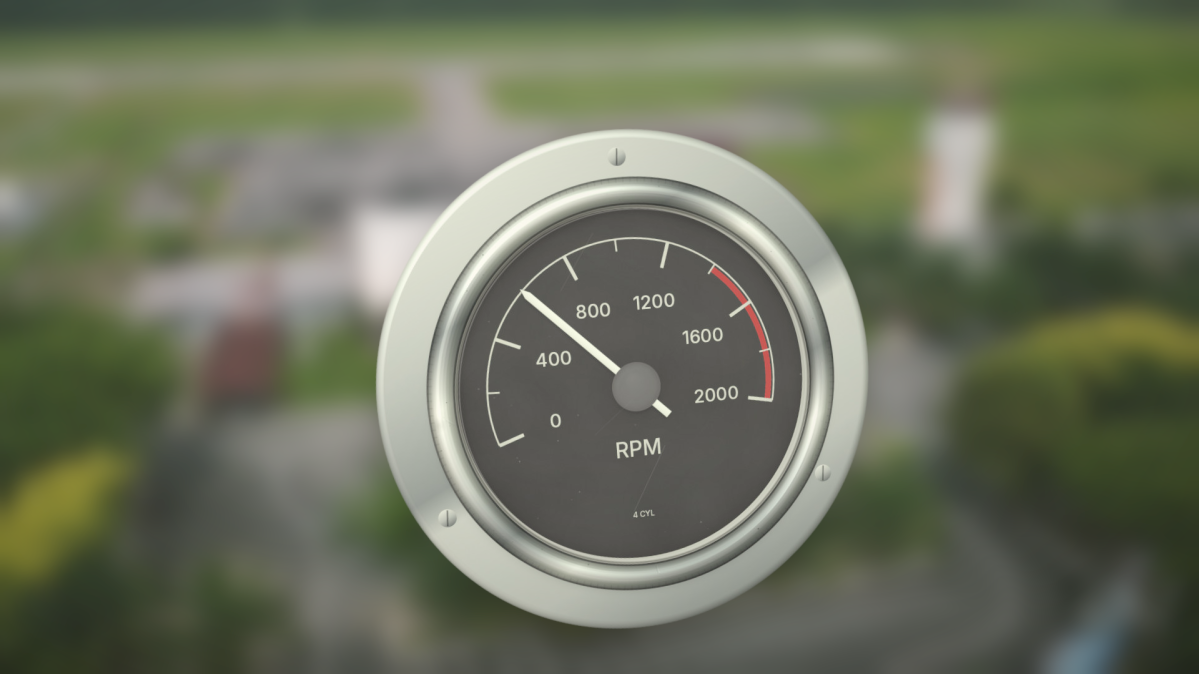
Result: 600,rpm
